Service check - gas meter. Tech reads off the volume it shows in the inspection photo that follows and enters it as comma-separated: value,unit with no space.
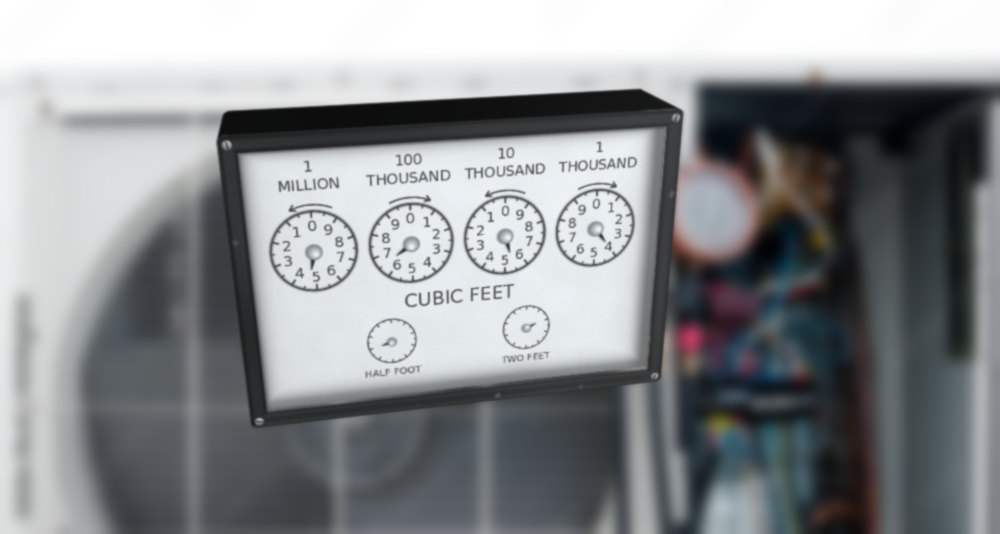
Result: 465400,ft³
